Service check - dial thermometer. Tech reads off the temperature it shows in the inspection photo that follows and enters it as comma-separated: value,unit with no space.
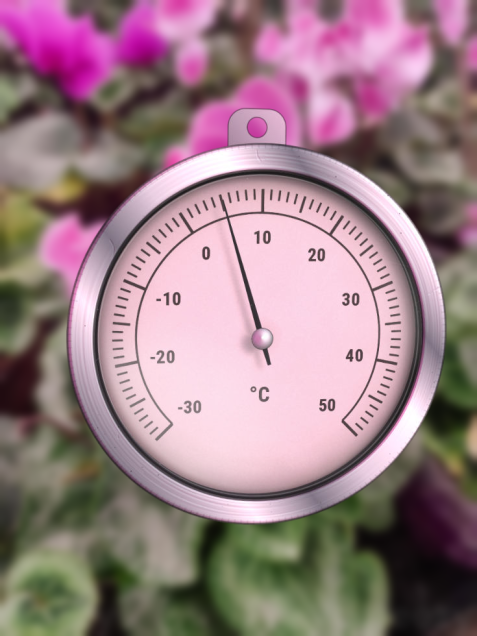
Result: 5,°C
